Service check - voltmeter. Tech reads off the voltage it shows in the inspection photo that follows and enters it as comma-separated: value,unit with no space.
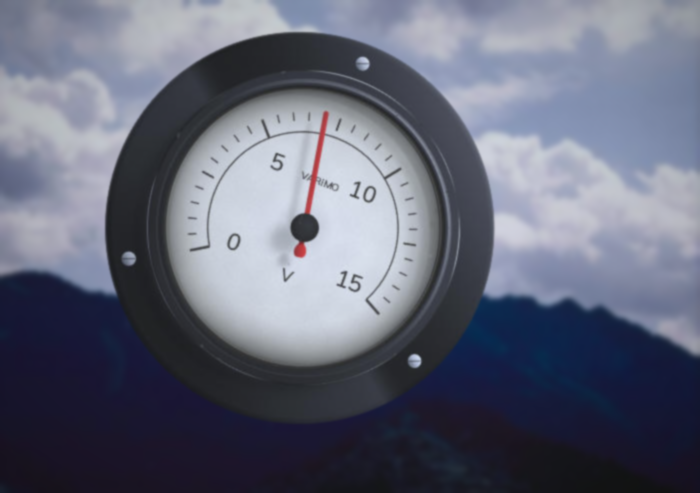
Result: 7,V
